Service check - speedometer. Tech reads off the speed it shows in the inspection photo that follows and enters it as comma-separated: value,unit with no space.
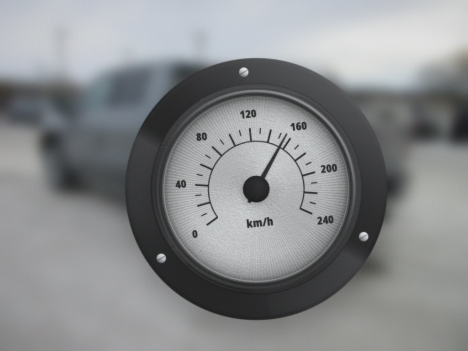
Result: 155,km/h
